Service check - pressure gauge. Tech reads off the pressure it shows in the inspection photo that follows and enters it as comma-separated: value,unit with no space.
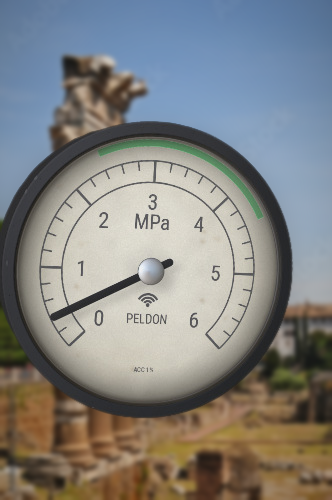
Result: 0.4,MPa
